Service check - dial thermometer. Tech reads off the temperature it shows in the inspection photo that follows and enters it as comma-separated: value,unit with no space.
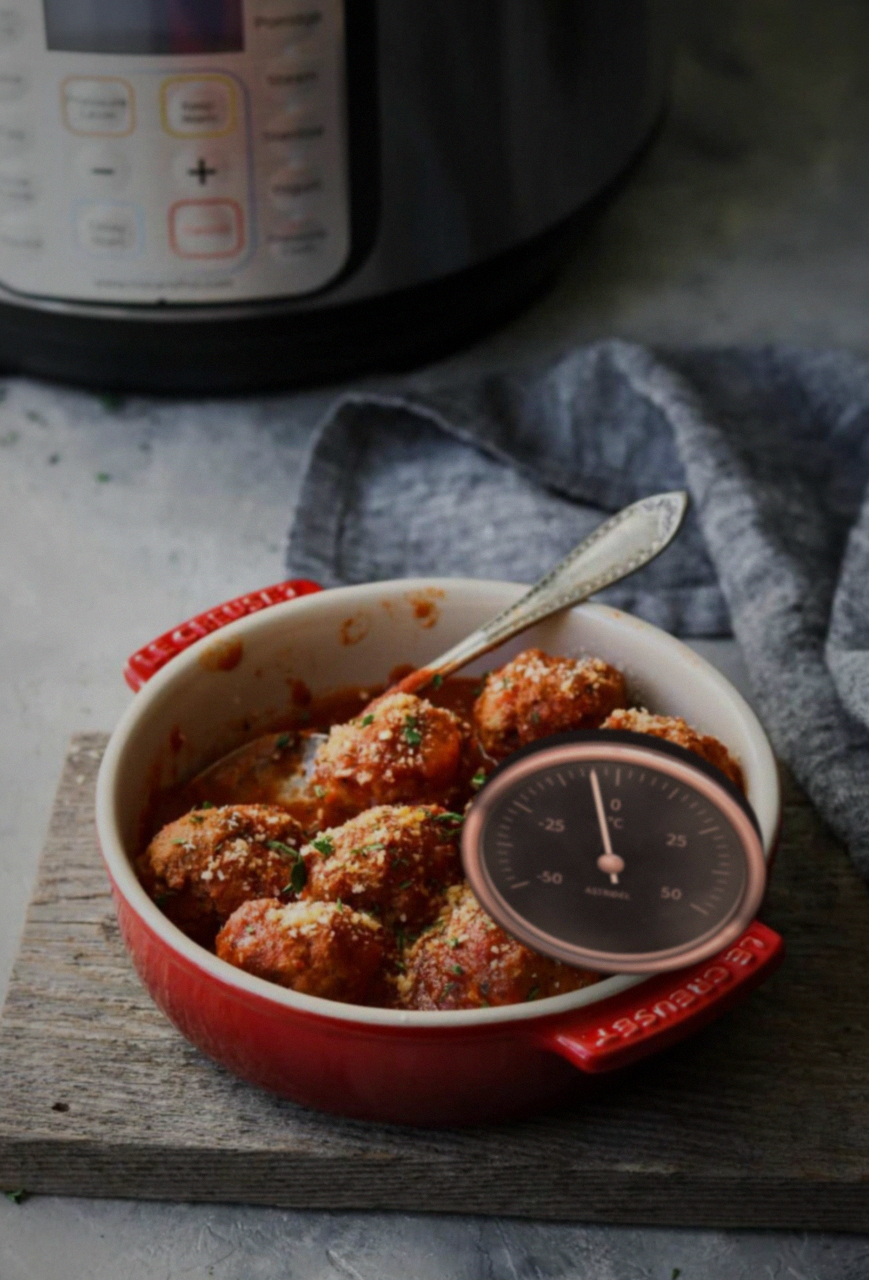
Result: -5,°C
